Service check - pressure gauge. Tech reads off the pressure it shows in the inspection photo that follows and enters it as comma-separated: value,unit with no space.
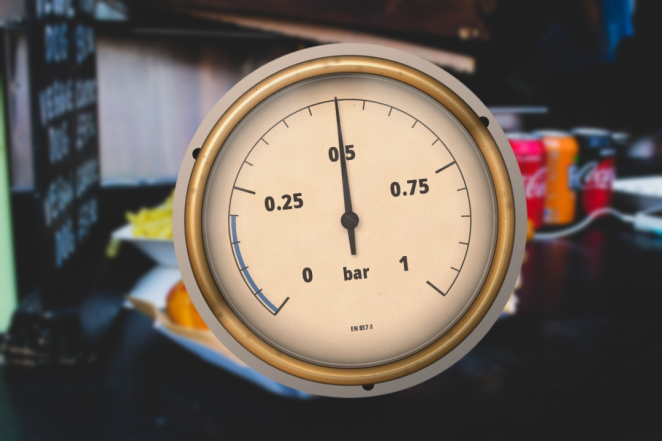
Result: 0.5,bar
